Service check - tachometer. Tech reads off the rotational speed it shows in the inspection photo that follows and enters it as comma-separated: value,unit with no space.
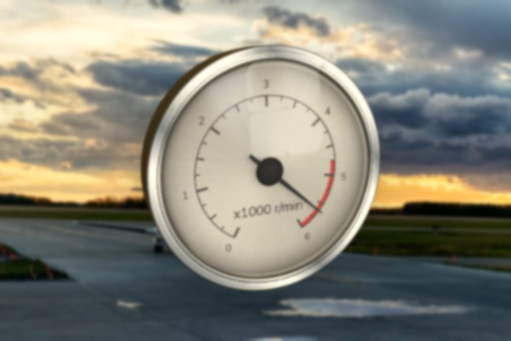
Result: 5625,rpm
